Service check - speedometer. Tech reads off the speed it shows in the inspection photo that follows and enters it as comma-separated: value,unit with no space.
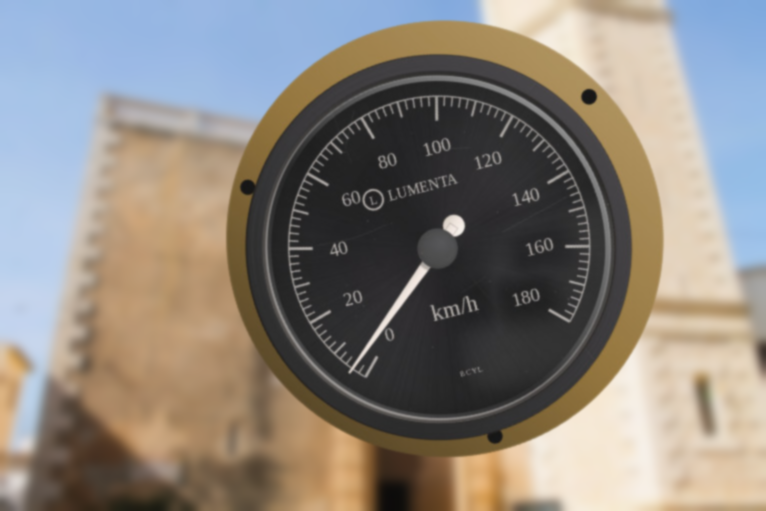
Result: 4,km/h
